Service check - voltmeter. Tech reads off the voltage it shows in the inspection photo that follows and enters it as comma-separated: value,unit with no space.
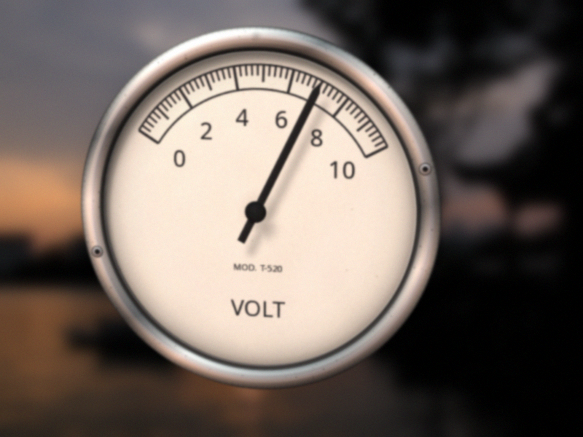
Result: 7,V
